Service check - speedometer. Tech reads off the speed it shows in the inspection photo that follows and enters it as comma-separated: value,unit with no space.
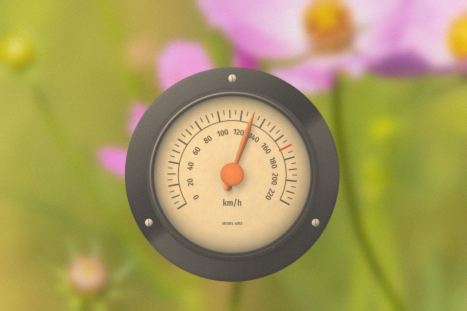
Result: 130,km/h
